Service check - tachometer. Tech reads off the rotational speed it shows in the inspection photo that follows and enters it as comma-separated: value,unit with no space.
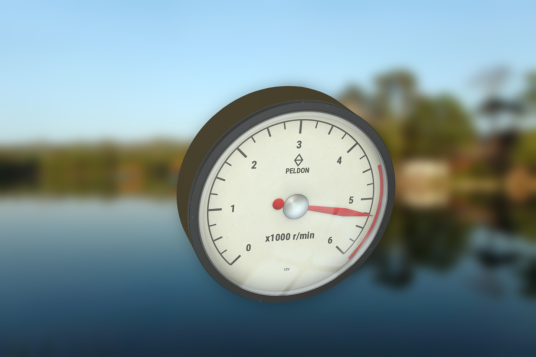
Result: 5250,rpm
